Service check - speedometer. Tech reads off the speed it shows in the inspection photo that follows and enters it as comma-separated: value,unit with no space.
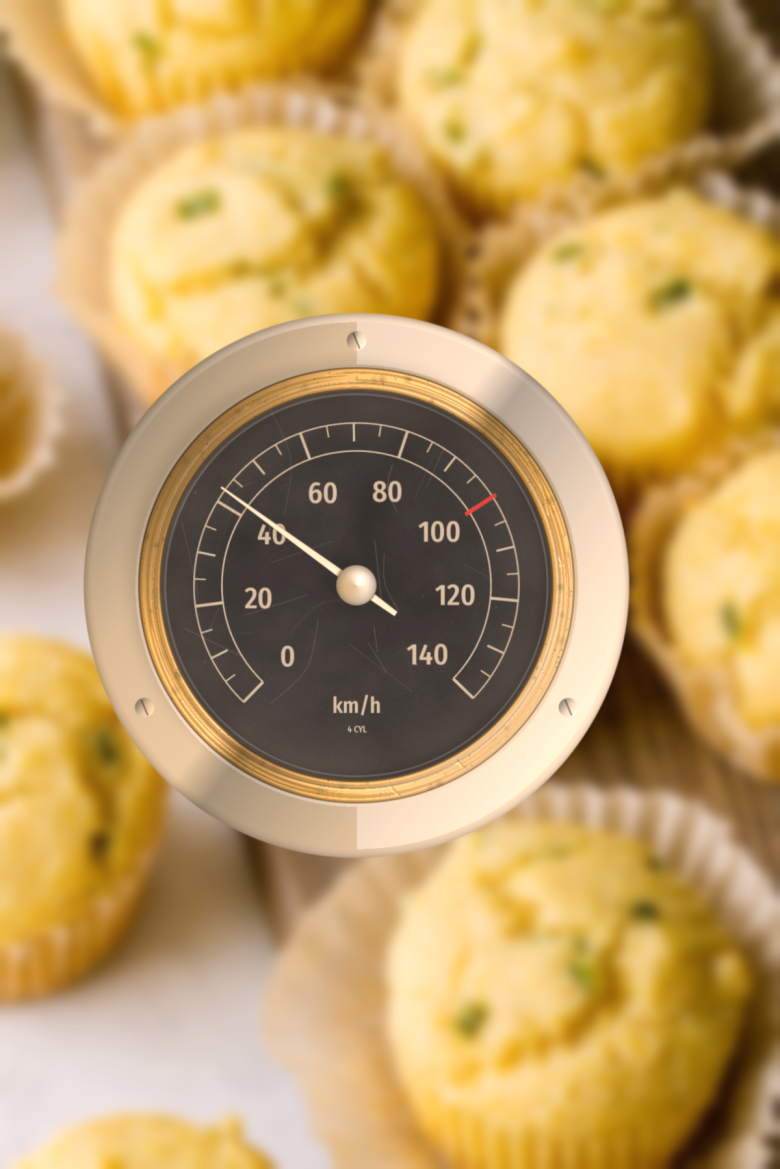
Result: 42.5,km/h
